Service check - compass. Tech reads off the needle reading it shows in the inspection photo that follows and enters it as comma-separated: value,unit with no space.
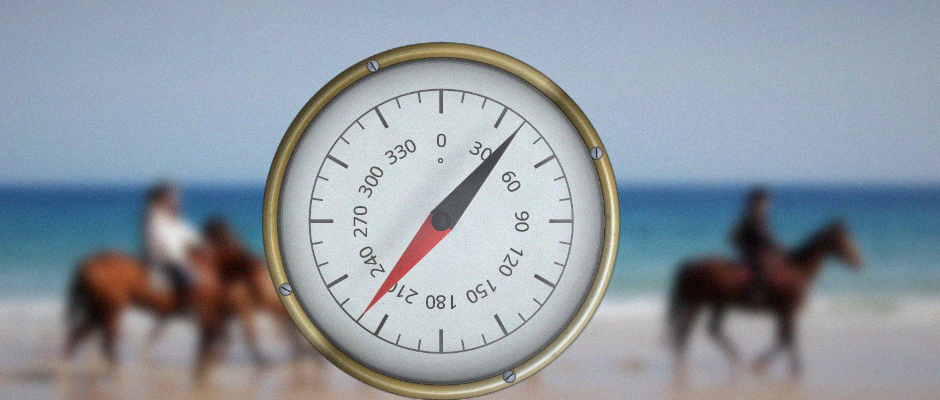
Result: 220,°
